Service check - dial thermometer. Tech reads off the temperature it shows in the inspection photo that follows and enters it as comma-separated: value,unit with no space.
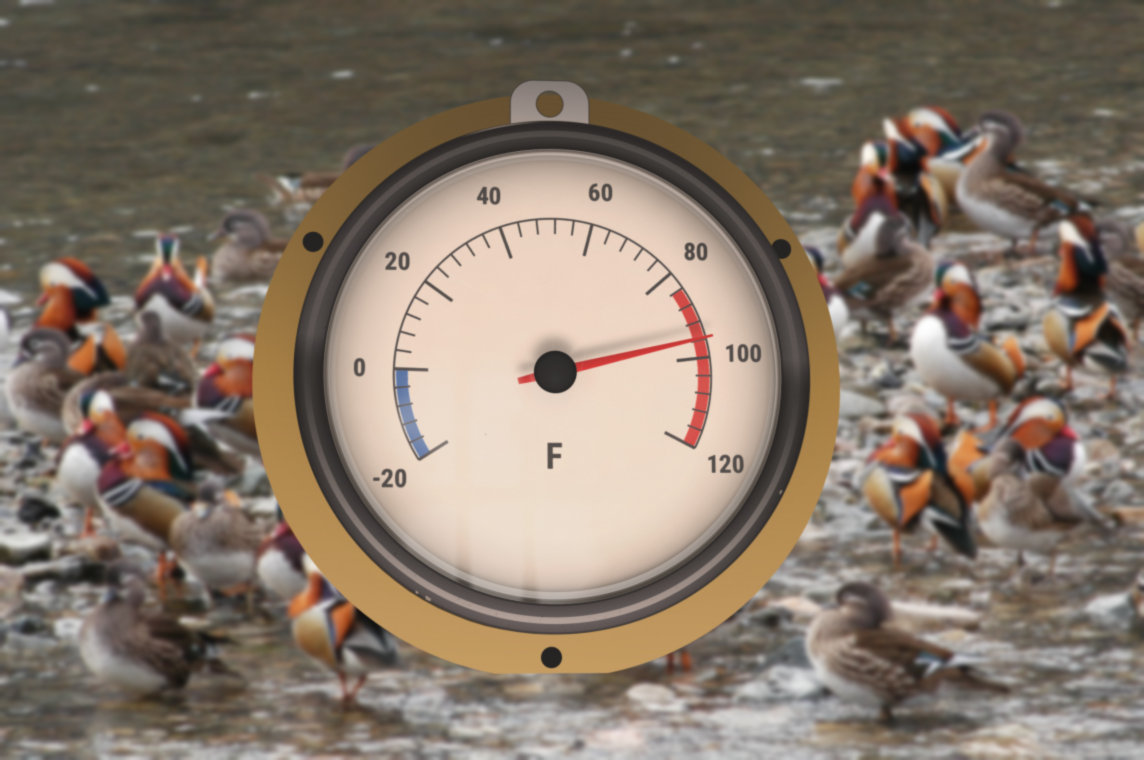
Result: 96,°F
